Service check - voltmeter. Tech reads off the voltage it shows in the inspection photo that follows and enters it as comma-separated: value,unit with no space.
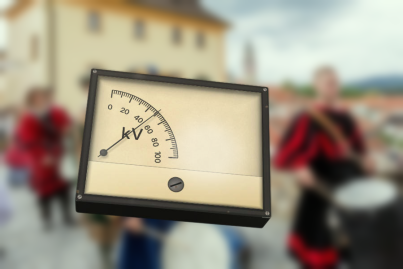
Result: 50,kV
